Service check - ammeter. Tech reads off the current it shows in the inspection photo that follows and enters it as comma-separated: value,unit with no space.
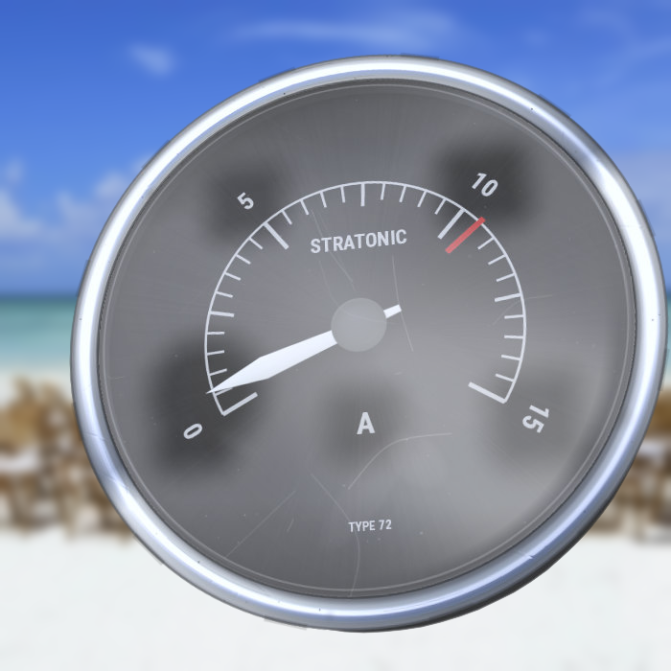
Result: 0.5,A
